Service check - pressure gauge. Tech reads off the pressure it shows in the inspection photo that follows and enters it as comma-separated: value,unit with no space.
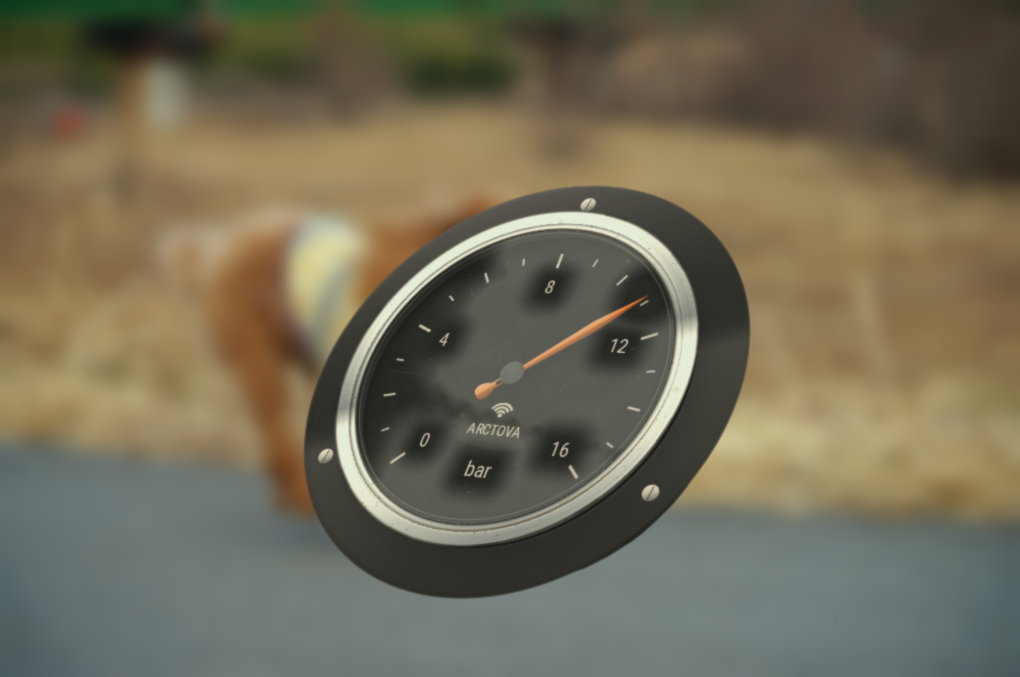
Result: 11,bar
